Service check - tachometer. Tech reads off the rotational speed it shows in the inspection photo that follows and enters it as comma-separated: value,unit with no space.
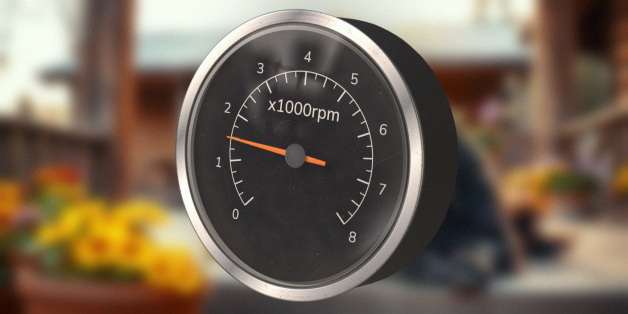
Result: 1500,rpm
